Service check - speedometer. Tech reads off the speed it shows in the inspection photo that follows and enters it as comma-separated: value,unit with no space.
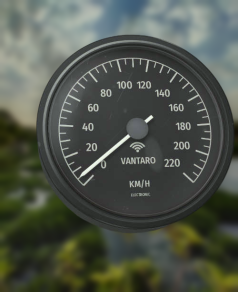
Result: 5,km/h
